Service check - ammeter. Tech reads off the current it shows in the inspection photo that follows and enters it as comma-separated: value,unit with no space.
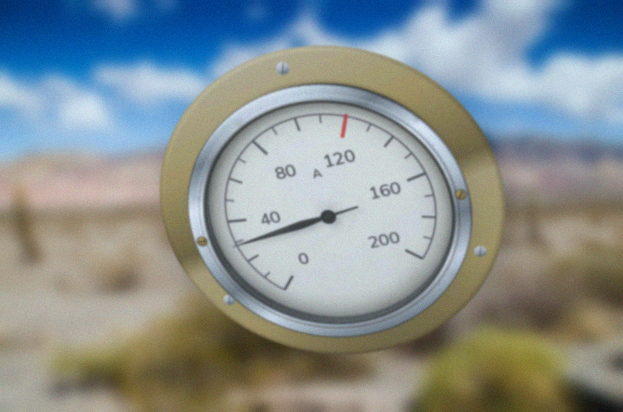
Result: 30,A
